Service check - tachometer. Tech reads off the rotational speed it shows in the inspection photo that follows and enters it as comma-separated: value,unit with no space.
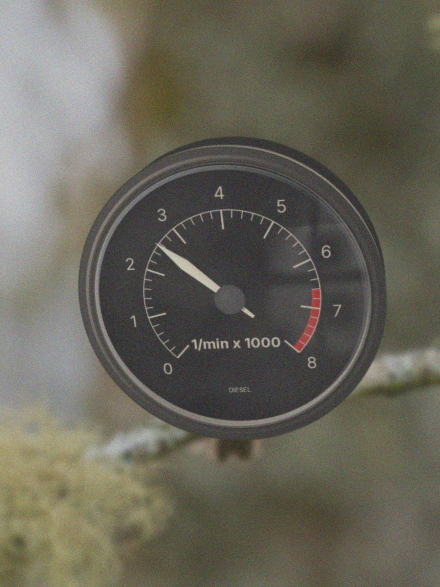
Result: 2600,rpm
